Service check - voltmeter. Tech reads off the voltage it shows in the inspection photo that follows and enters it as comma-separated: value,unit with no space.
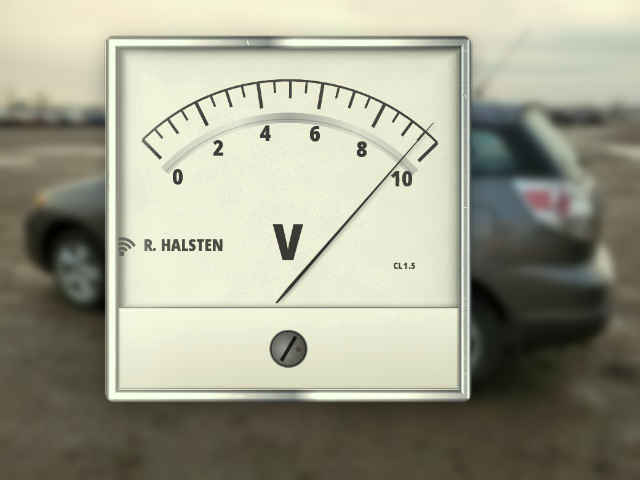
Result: 9.5,V
